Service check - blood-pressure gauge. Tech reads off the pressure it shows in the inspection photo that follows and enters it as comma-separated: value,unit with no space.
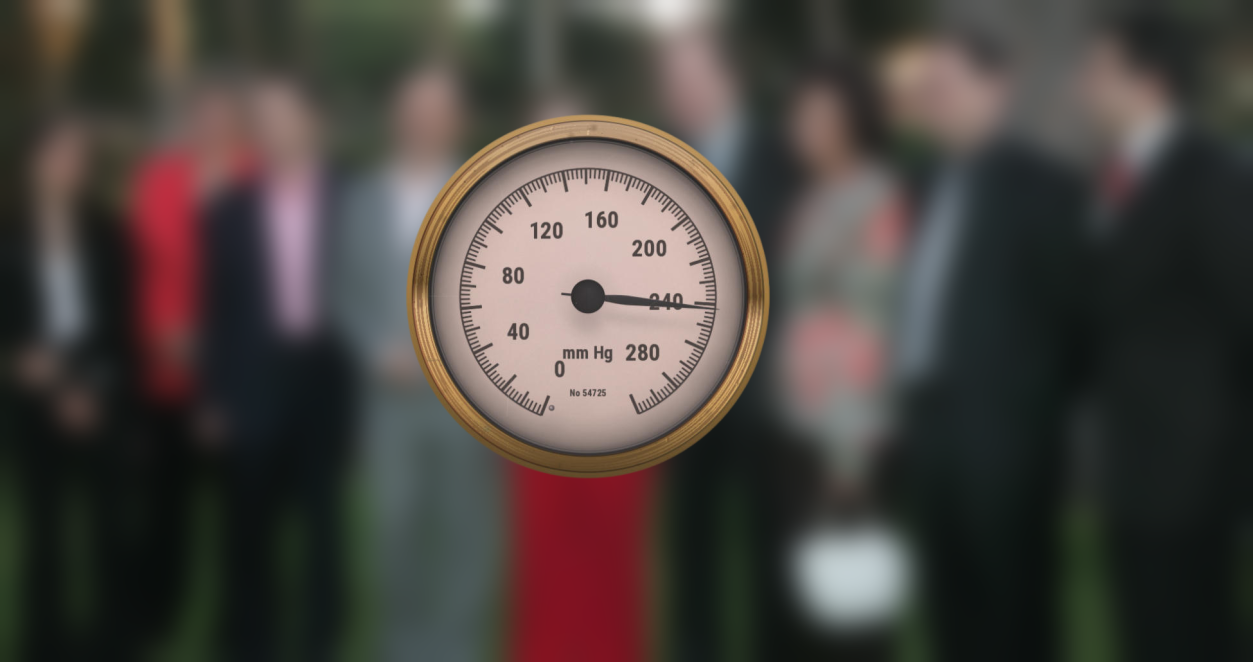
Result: 242,mmHg
